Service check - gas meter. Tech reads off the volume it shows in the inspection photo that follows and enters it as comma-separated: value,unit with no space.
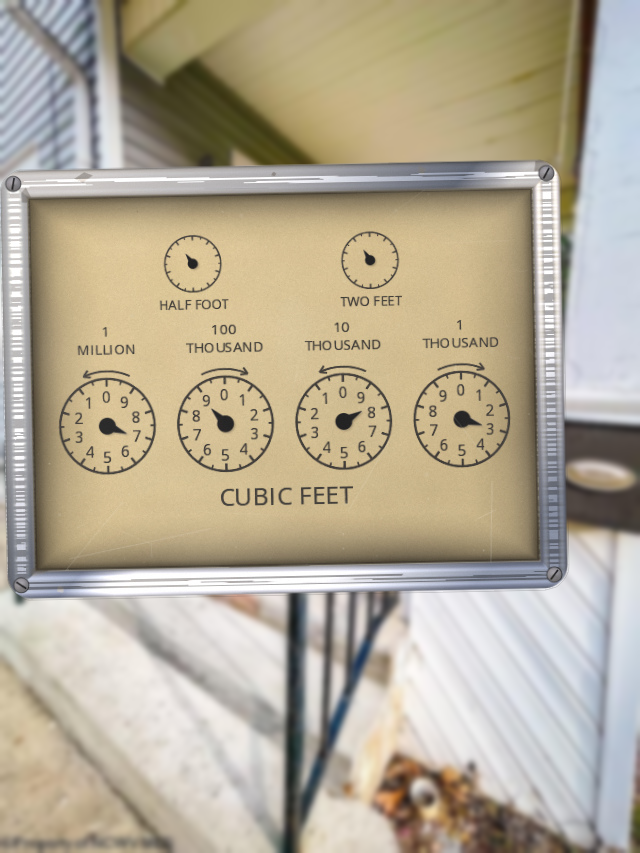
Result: 688300,ft³
